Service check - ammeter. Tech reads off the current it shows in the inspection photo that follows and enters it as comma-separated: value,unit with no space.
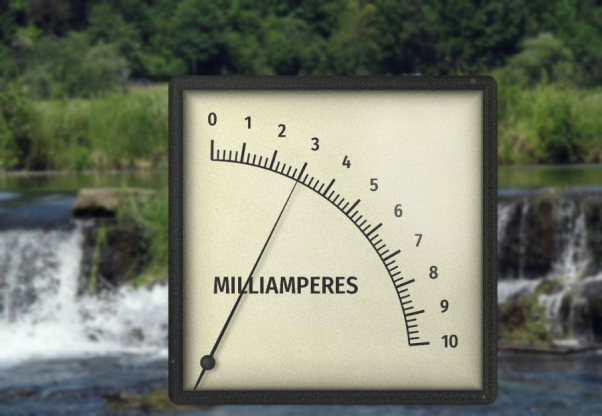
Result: 3,mA
